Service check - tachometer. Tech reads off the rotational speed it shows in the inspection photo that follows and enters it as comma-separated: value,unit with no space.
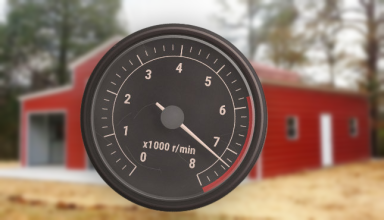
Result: 7300,rpm
